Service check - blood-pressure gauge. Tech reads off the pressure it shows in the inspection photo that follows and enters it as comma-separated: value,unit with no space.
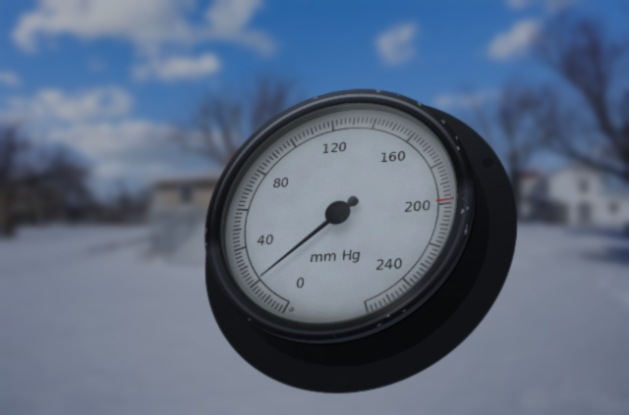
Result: 20,mmHg
